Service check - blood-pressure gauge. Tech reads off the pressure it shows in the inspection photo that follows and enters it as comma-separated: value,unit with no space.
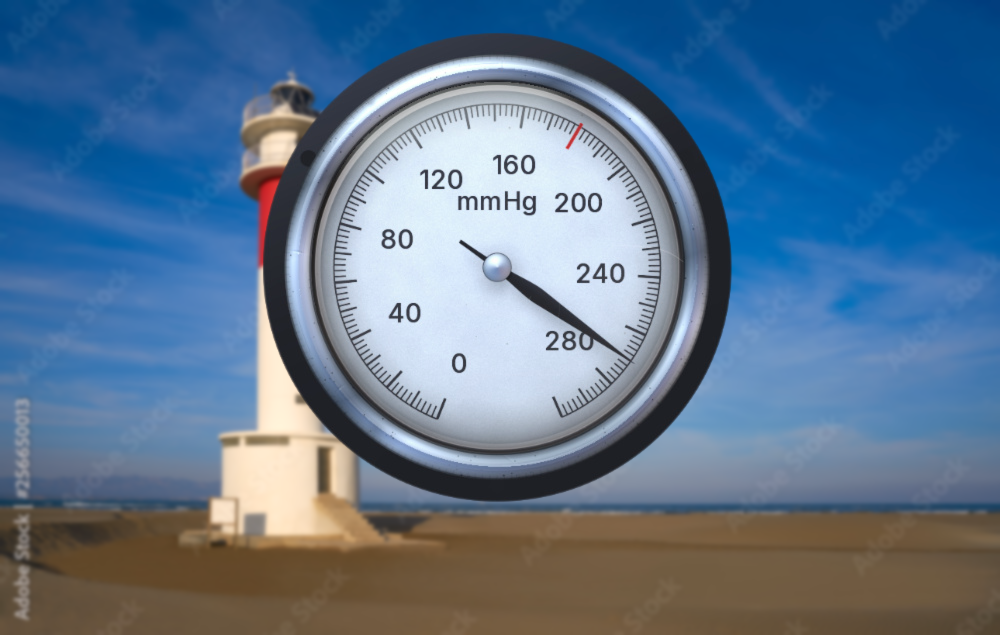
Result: 270,mmHg
